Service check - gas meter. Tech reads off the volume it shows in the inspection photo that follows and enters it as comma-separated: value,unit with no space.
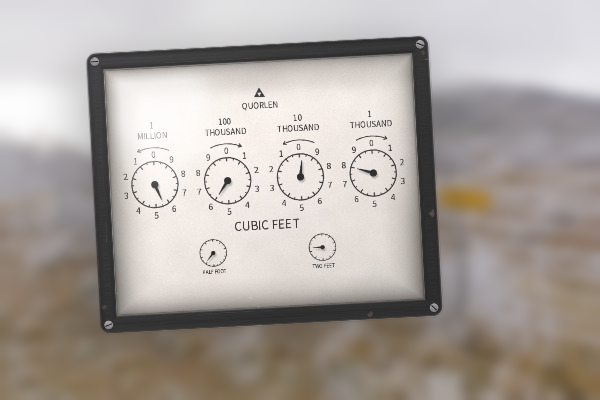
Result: 559800,ft³
